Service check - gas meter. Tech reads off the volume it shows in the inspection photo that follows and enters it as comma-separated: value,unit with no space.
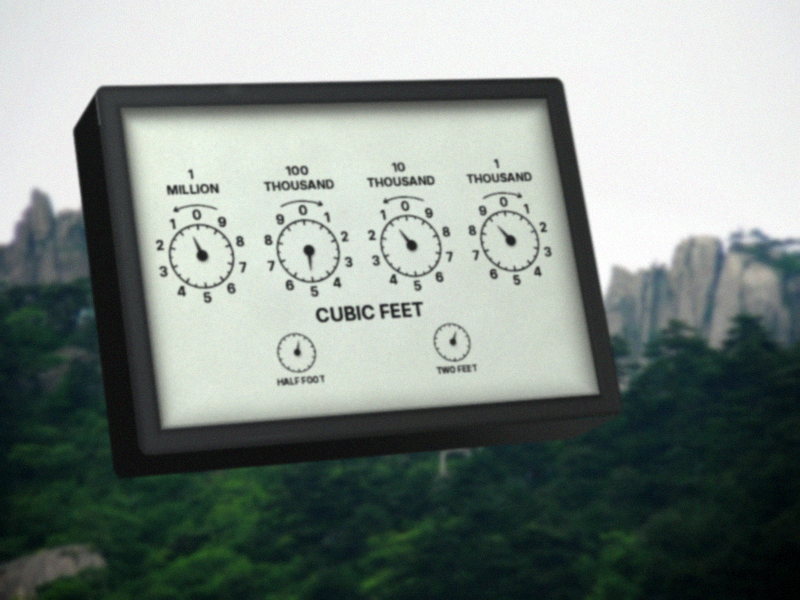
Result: 50900,ft³
